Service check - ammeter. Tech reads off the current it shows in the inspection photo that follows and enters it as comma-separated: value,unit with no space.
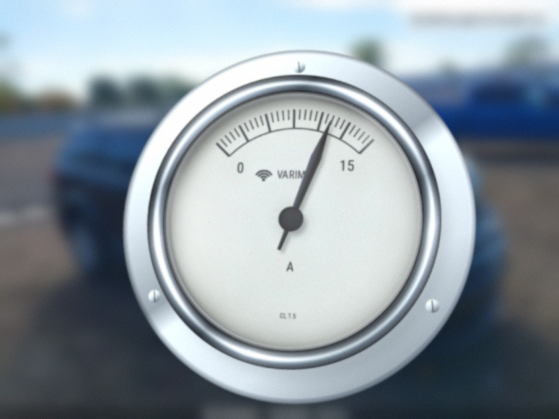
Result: 11,A
